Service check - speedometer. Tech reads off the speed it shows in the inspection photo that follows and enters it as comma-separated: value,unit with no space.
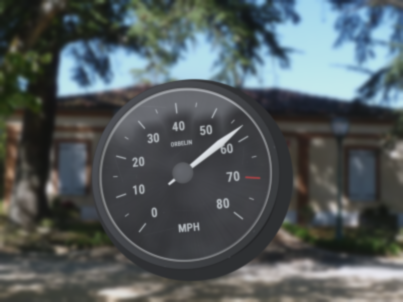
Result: 57.5,mph
